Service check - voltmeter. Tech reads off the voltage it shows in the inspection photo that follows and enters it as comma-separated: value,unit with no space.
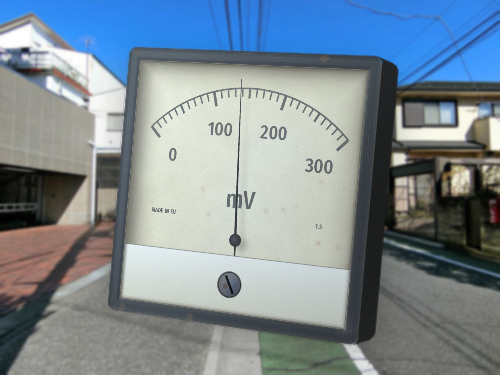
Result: 140,mV
